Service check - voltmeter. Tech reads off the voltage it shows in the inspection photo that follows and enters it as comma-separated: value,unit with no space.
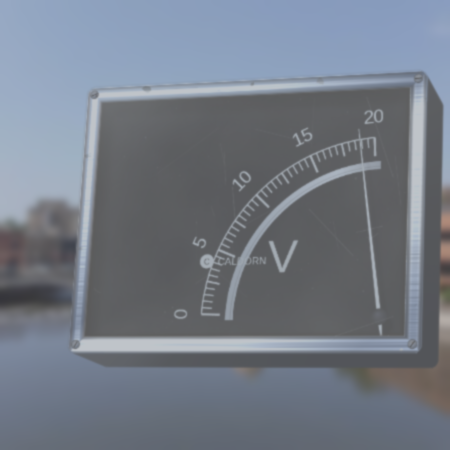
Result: 19,V
